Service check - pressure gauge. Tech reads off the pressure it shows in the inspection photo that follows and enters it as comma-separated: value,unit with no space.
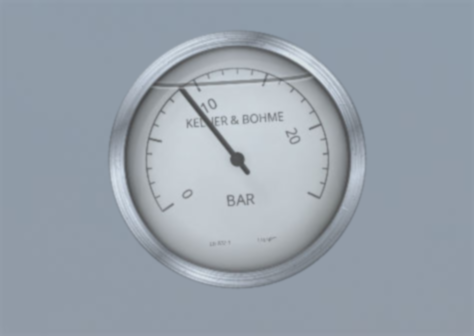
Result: 9,bar
